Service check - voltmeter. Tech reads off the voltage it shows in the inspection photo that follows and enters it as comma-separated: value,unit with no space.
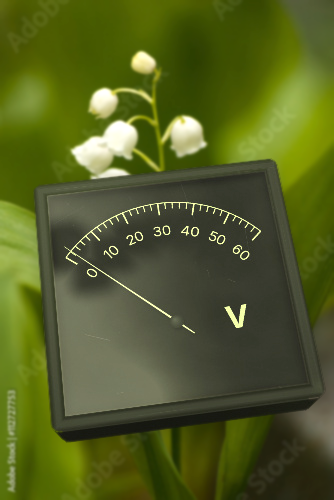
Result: 2,V
